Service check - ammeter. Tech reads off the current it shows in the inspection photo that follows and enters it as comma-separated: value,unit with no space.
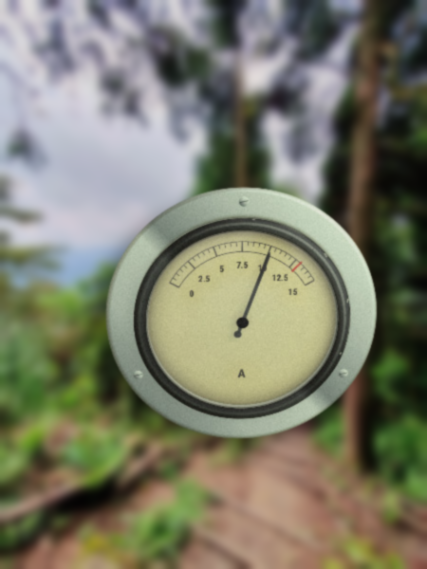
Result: 10,A
